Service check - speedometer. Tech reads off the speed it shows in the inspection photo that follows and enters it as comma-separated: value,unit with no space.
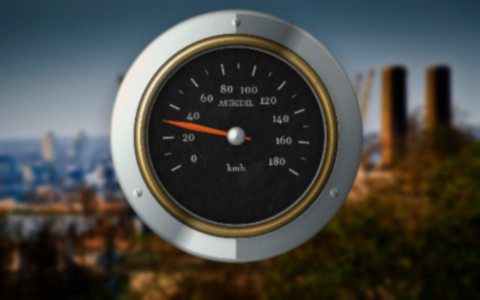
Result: 30,km/h
